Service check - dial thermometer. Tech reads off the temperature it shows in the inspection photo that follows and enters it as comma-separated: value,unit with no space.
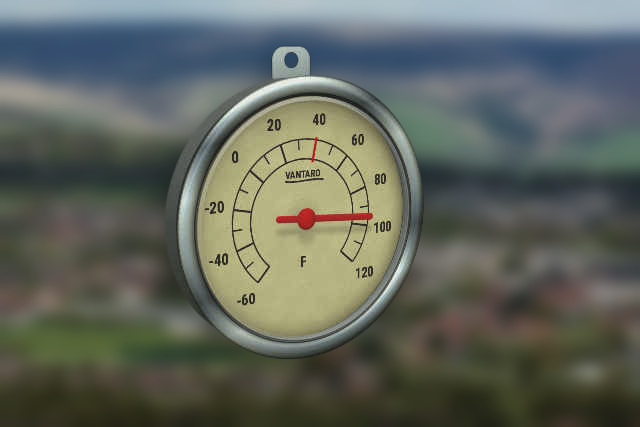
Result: 95,°F
